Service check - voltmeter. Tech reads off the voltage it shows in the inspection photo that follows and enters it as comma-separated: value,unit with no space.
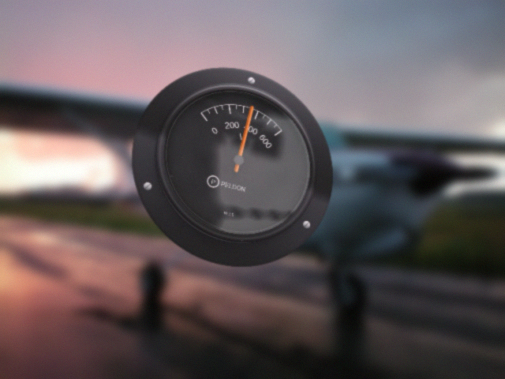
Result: 350,V
